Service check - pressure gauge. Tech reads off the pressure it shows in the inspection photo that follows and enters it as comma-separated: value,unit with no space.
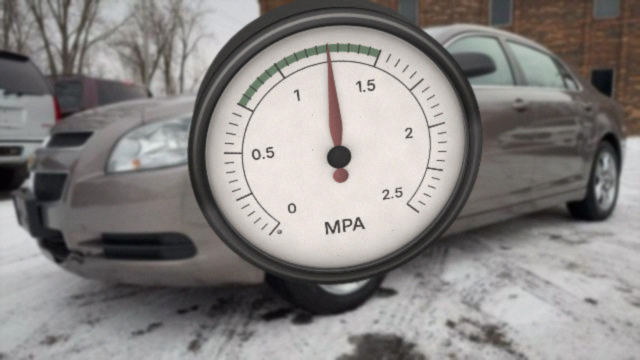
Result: 1.25,MPa
